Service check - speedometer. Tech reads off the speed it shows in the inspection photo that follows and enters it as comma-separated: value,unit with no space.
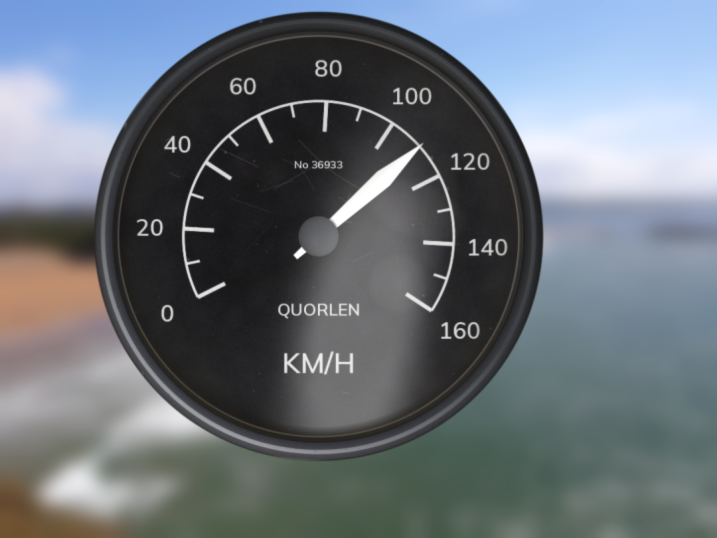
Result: 110,km/h
